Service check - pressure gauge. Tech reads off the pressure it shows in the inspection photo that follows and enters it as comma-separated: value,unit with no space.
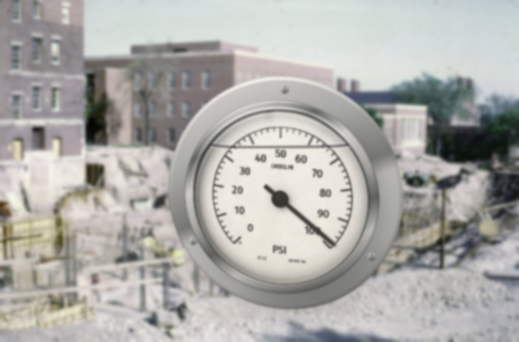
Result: 98,psi
